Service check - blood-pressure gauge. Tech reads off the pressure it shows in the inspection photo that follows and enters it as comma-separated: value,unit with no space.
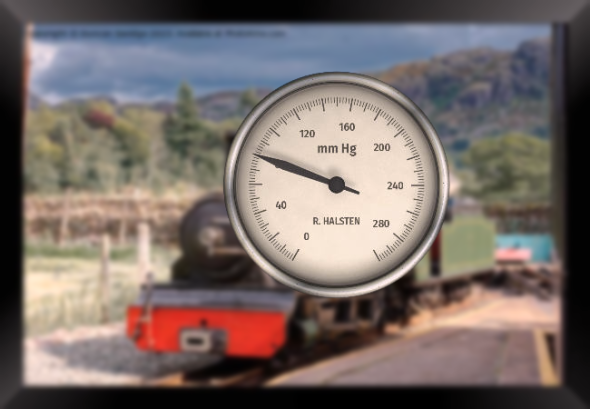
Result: 80,mmHg
